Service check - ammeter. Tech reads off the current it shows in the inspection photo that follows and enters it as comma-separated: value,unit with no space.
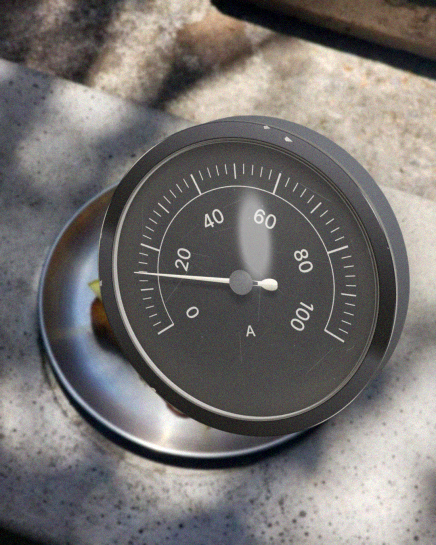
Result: 14,A
